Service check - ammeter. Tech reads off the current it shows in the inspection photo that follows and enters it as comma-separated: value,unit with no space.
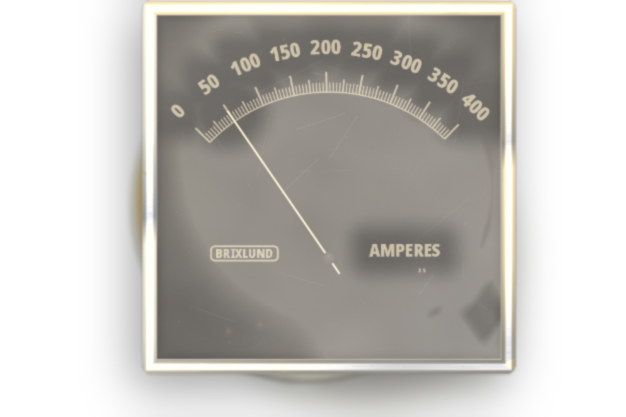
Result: 50,A
